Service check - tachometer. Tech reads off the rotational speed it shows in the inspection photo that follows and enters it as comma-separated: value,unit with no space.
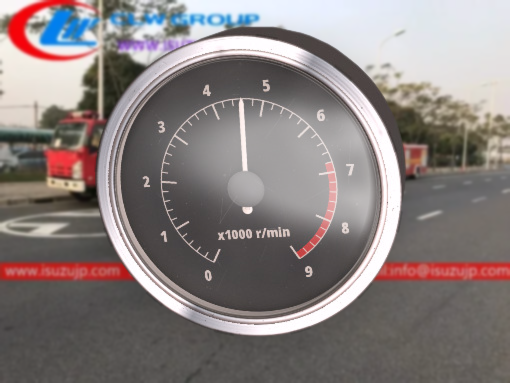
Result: 4600,rpm
